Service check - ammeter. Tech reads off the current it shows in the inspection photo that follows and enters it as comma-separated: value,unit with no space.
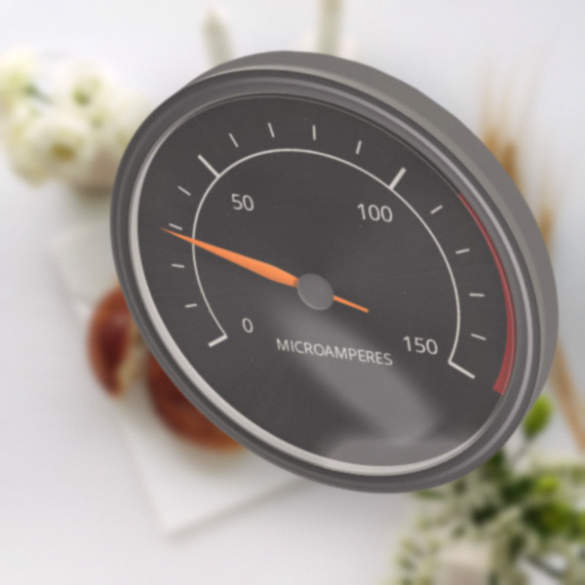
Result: 30,µA
